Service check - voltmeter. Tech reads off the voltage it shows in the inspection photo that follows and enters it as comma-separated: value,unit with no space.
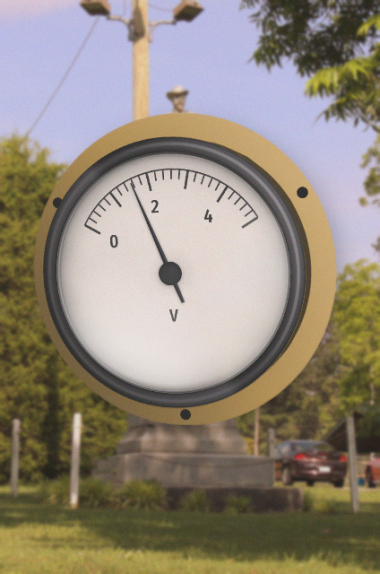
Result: 1.6,V
